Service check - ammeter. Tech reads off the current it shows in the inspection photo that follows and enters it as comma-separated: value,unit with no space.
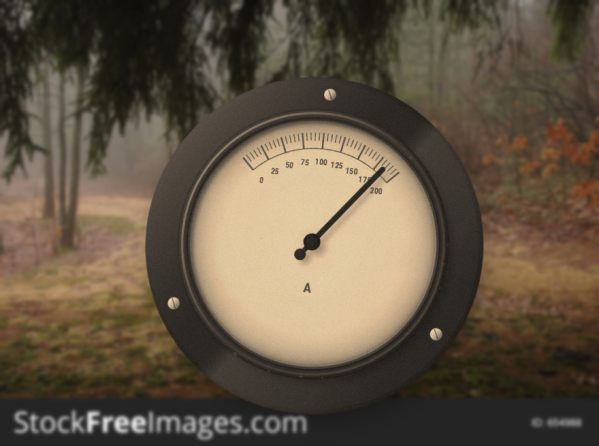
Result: 185,A
